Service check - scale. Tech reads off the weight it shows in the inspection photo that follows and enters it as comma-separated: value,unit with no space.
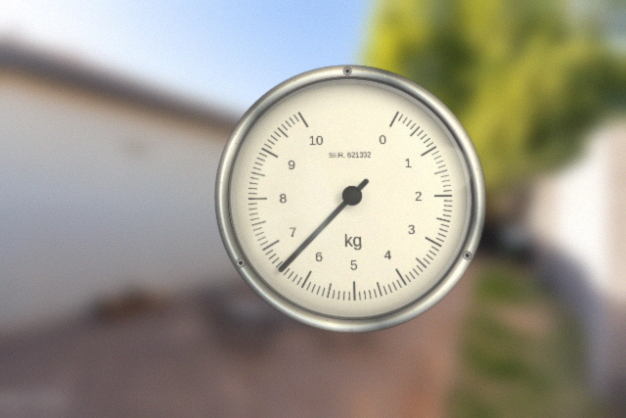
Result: 6.5,kg
